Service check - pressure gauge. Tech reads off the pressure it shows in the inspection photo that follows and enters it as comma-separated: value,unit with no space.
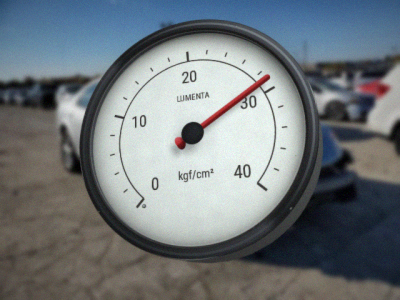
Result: 29,kg/cm²
